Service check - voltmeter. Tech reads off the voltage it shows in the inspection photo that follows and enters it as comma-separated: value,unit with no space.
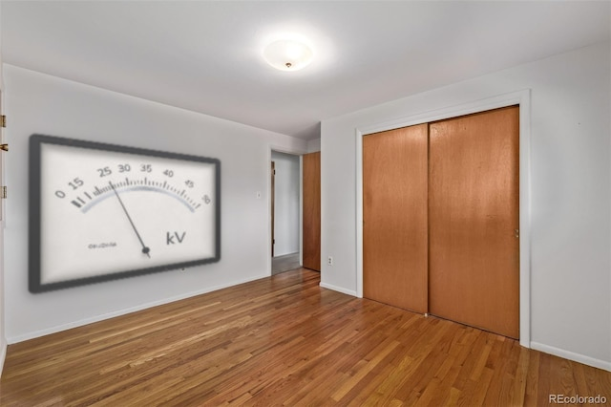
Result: 25,kV
